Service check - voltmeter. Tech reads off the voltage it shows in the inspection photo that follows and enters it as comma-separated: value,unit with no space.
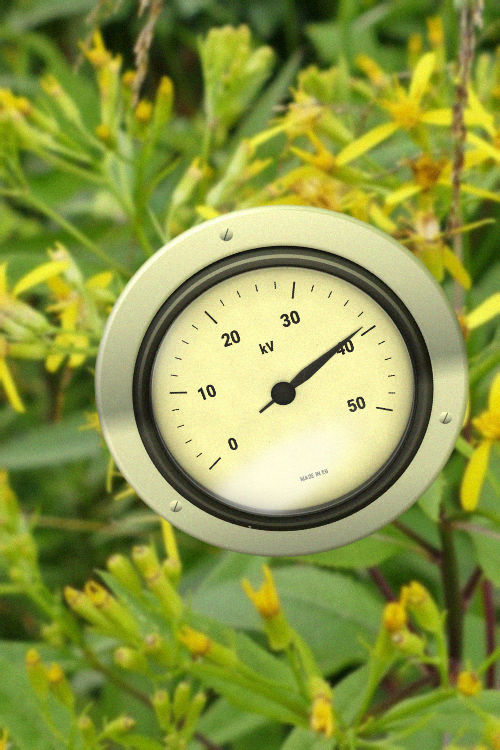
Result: 39,kV
